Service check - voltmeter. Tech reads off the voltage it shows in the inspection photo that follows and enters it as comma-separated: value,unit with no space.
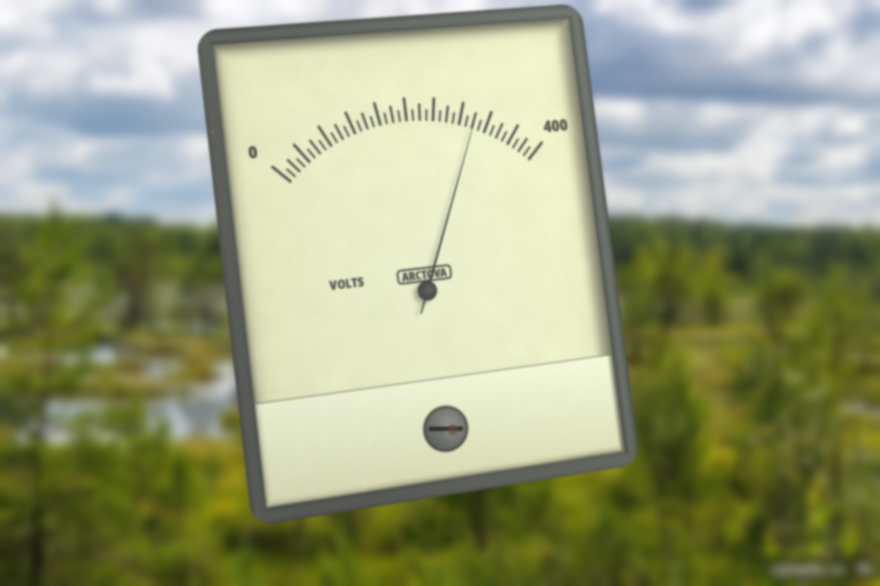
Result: 300,V
